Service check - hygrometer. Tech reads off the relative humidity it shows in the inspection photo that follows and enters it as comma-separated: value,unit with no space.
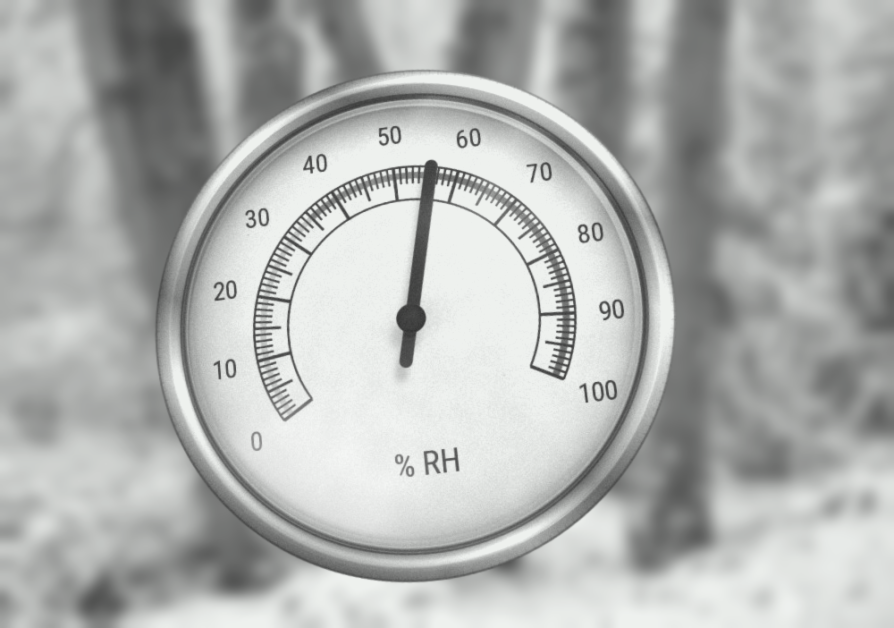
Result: 56,%
